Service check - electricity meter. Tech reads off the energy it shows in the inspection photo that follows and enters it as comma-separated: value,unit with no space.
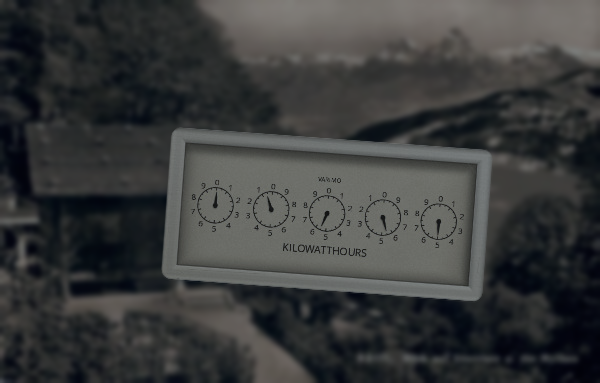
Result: 555,kWh
